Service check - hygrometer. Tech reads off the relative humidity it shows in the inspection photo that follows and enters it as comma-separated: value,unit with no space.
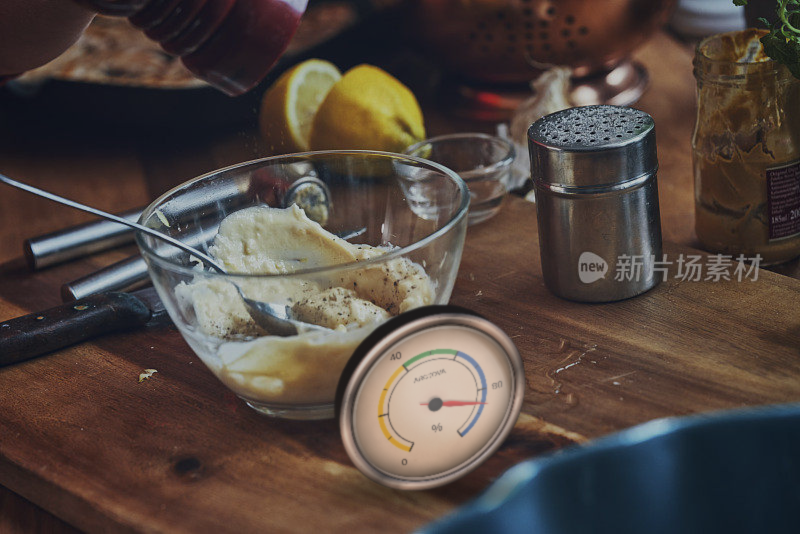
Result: 85,%
